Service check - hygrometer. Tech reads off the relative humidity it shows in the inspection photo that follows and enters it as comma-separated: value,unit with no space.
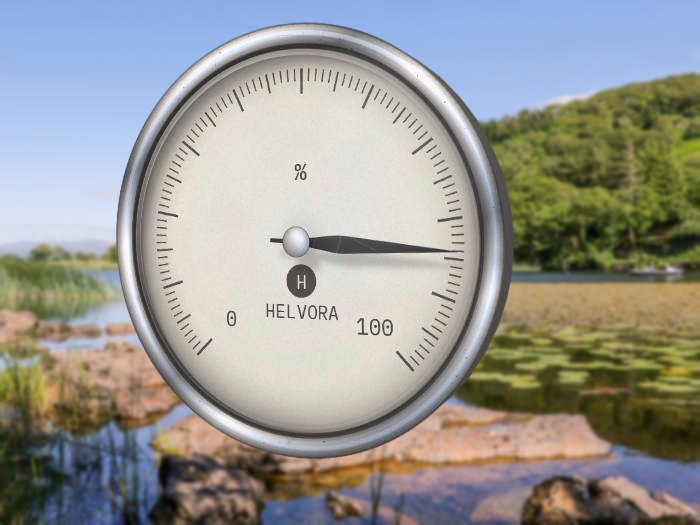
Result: 84,%
